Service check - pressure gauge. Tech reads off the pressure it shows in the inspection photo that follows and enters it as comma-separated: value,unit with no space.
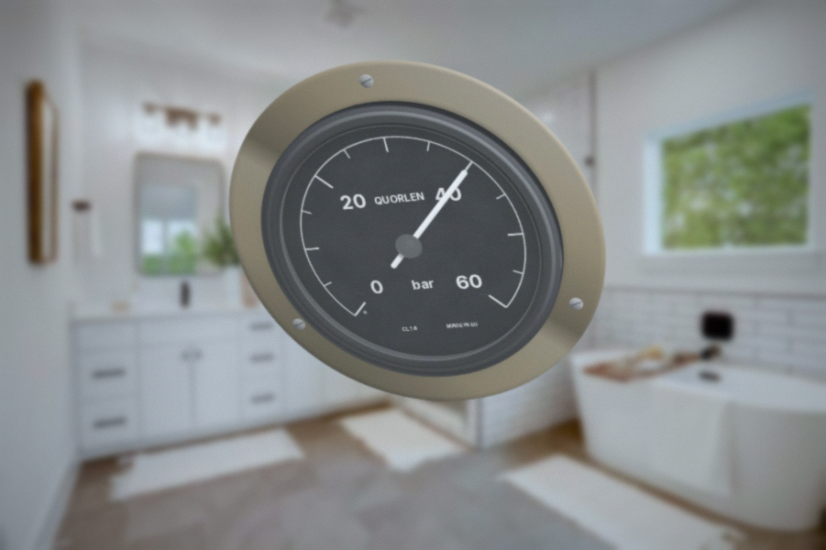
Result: 40,bar
